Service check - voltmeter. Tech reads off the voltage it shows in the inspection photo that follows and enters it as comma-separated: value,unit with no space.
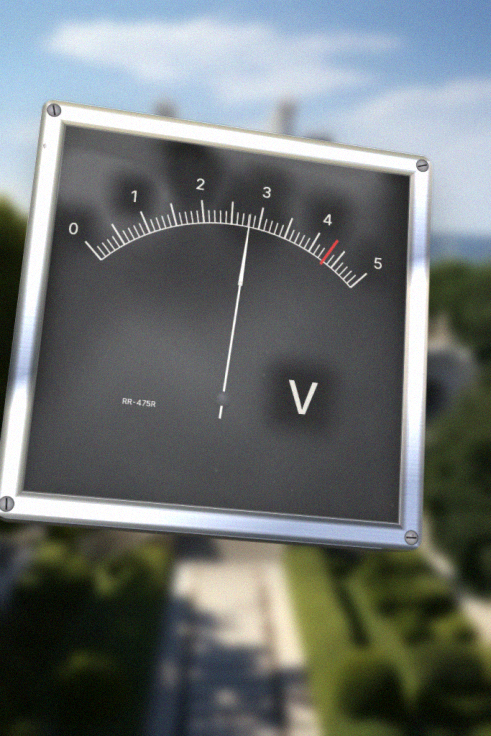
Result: 2.8,V
